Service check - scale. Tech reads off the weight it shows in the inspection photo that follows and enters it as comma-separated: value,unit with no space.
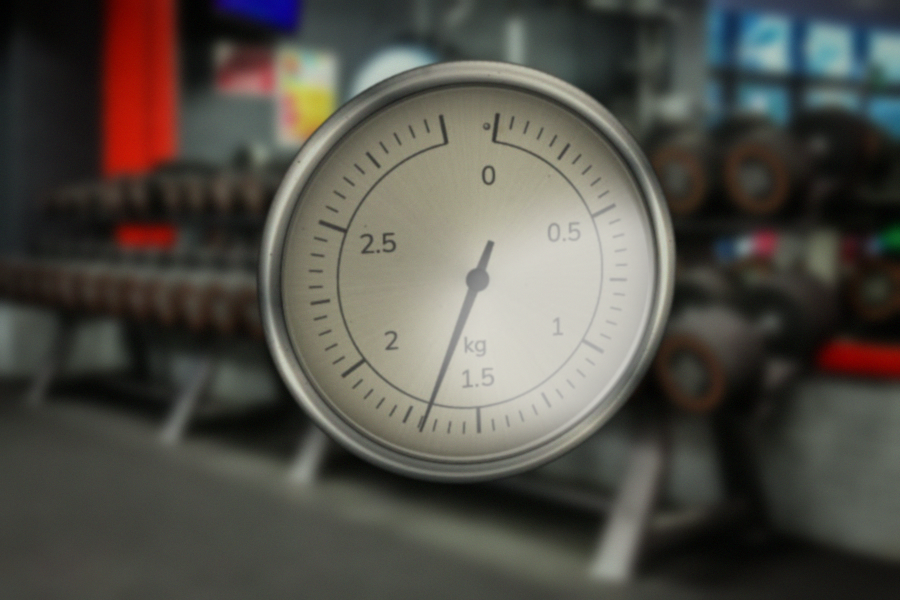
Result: 1.7,kg
